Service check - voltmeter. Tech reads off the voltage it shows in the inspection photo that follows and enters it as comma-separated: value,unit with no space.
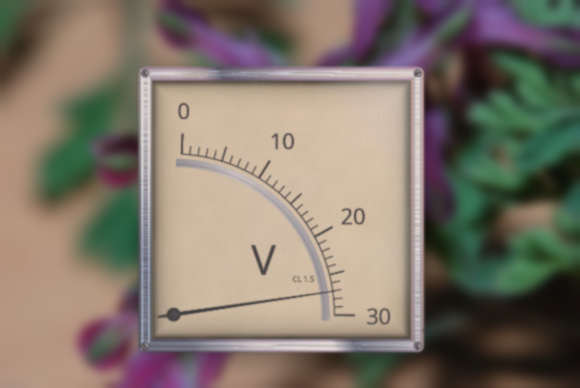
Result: 27,V
